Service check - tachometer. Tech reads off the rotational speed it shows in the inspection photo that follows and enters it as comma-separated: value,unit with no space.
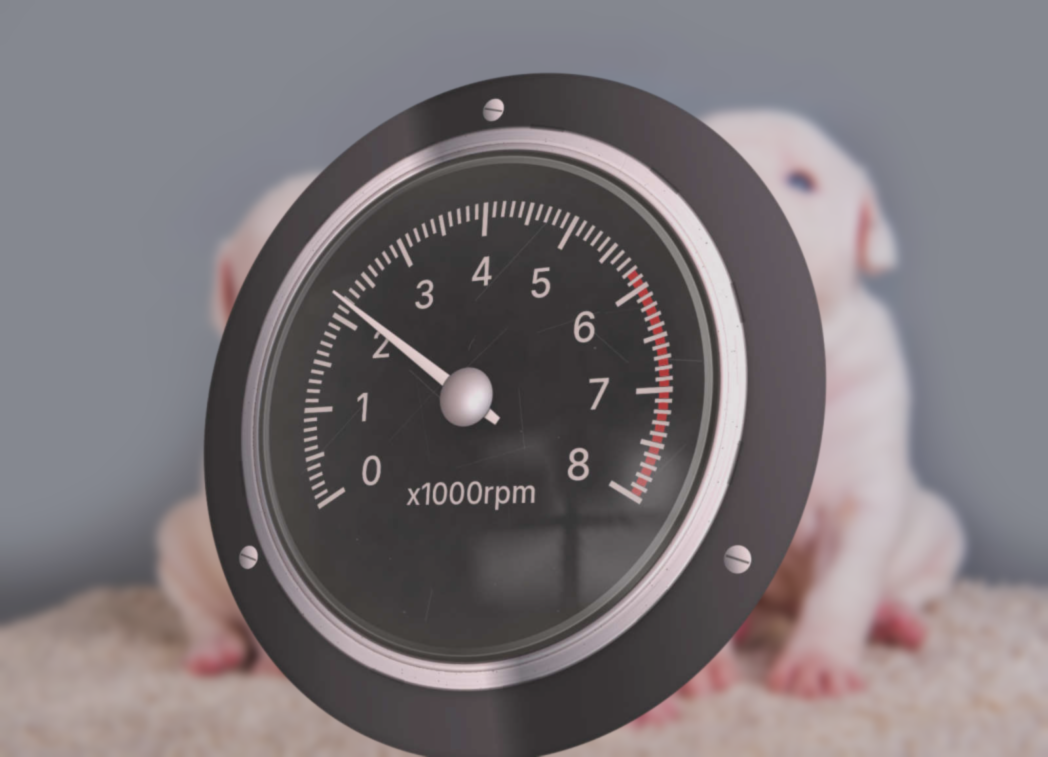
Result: 2200,rpm
